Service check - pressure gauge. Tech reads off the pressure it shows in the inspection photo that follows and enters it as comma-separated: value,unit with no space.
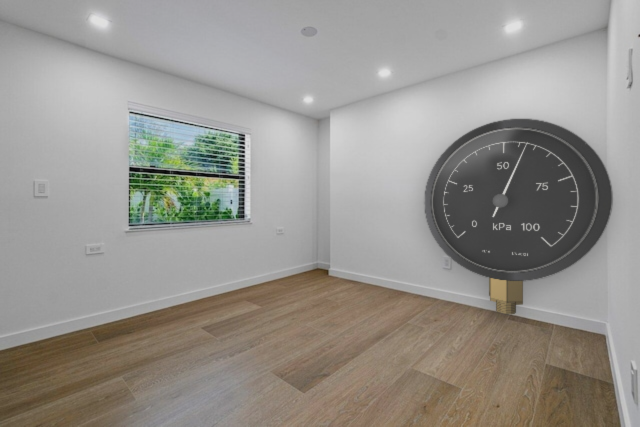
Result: 57.5,kPa
